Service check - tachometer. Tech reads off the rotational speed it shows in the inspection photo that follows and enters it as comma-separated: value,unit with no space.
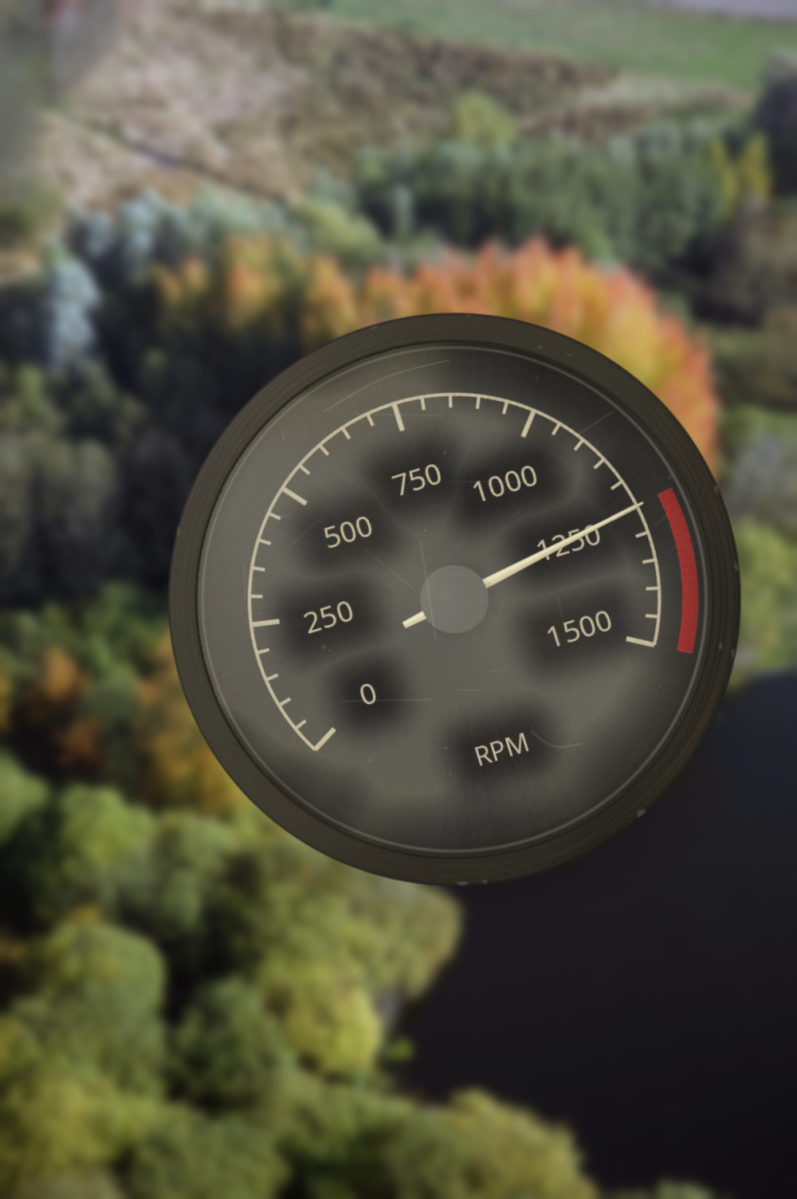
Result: 1250,rpm
